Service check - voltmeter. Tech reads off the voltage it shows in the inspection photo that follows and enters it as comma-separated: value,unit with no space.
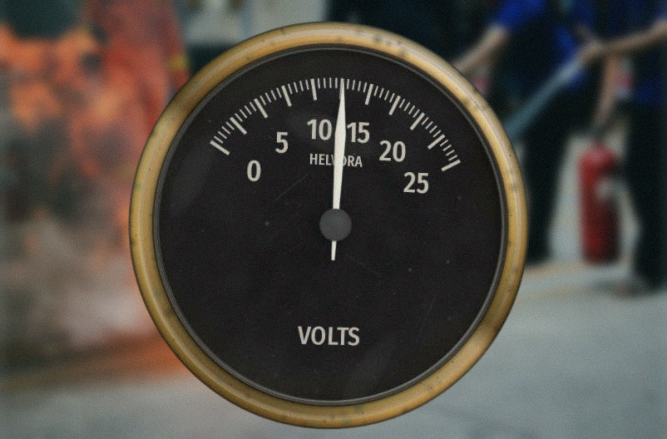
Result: 12.5,V
